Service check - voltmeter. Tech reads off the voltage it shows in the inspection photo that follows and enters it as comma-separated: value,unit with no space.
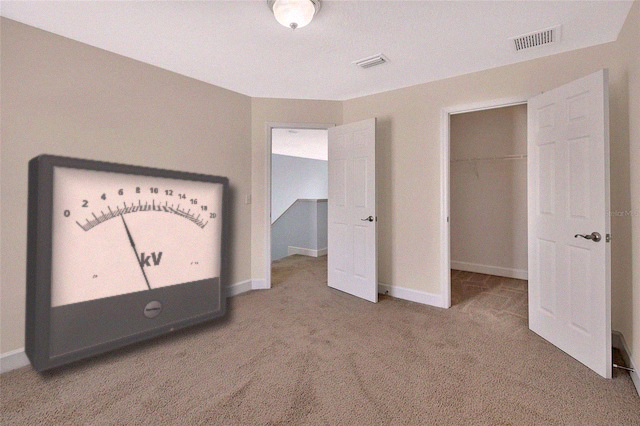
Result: 5,kV
